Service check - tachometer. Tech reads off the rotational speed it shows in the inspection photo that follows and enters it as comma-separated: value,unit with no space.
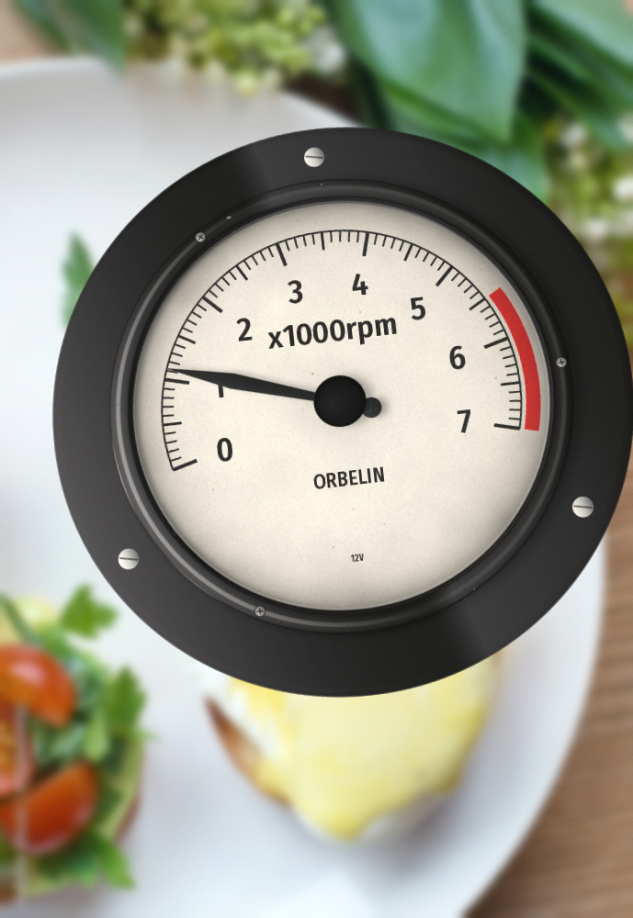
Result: 1100,rpm
